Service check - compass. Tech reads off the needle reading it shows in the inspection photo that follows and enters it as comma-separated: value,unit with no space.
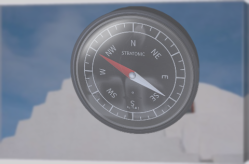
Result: 300,°
